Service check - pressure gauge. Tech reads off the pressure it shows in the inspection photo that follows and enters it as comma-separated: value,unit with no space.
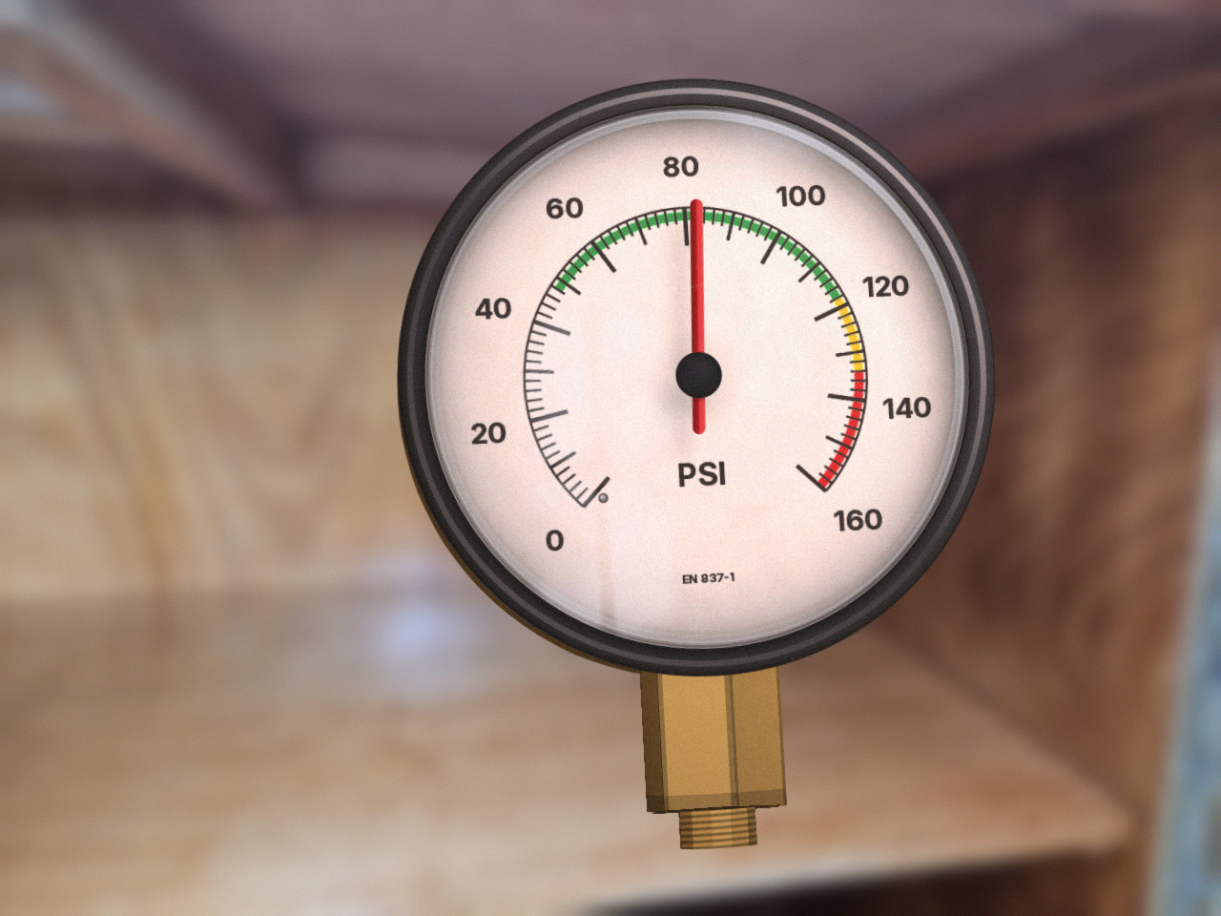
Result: 82,psi
